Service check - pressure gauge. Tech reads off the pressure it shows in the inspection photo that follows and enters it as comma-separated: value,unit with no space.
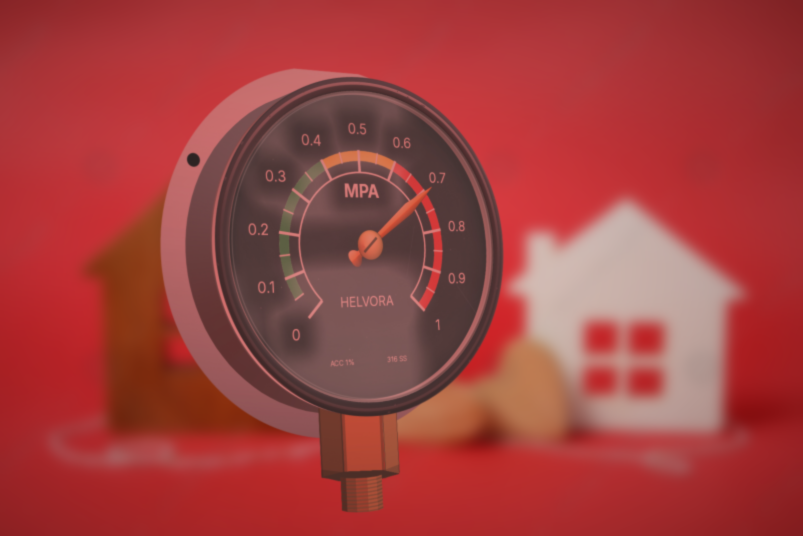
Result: 0.7,MPa
